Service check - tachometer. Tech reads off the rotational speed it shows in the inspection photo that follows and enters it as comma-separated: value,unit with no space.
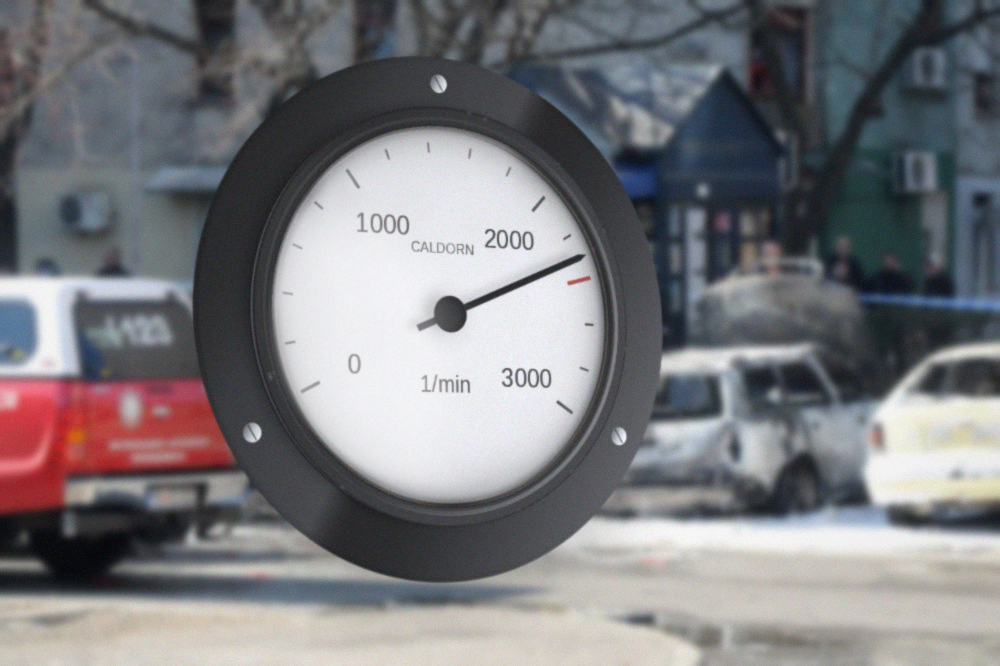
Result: 2300,rpm
